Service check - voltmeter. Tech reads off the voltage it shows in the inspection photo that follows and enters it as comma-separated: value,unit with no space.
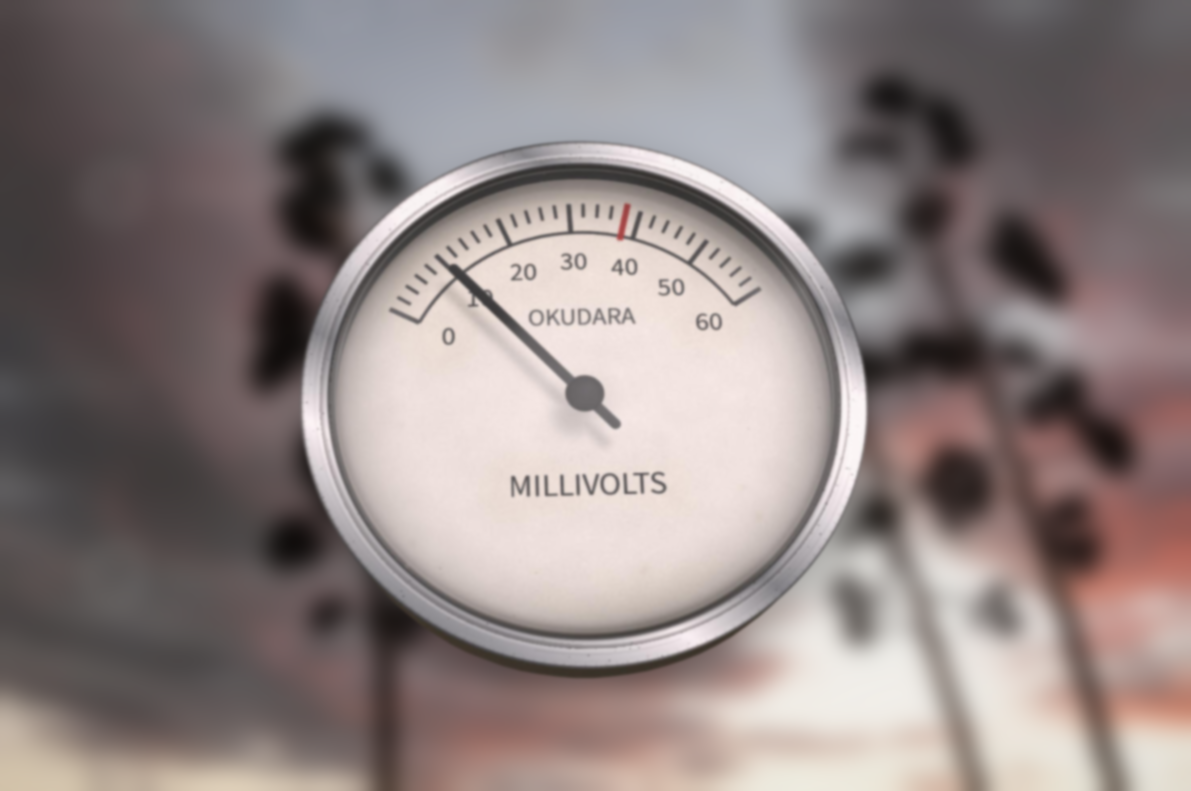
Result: 10,mV
